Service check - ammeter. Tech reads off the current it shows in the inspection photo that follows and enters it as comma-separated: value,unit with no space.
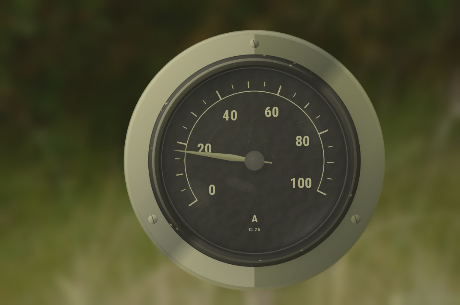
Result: 17.5,A
